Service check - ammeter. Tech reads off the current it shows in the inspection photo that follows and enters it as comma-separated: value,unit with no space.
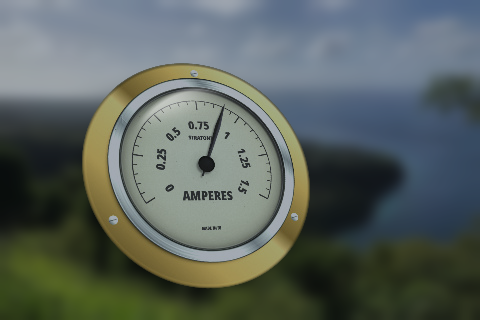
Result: 0.9,A
